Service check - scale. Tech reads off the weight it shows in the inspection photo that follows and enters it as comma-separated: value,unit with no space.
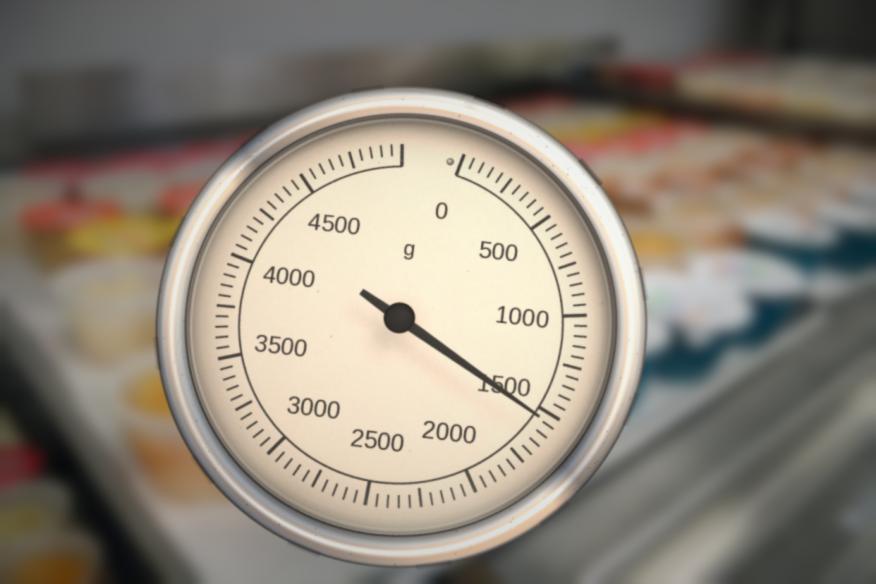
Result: 1550,g
